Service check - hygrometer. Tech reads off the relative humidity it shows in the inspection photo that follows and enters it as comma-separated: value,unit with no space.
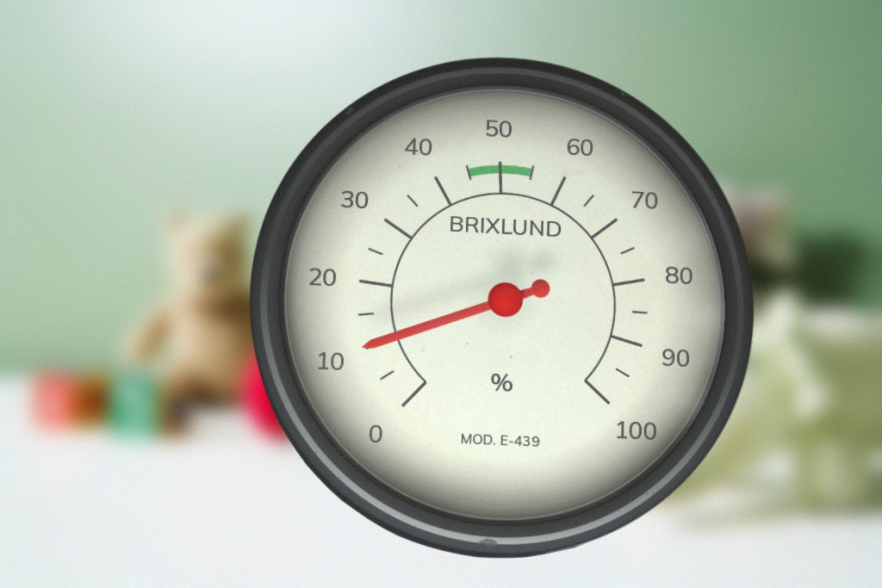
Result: 10,%
